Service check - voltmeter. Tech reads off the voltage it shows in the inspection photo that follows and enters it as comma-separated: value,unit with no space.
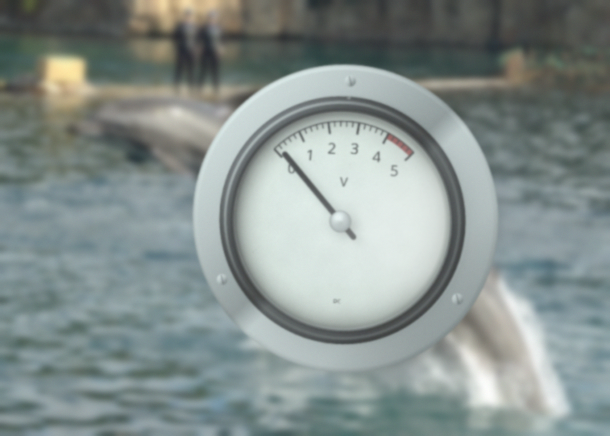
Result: 0.2,V
